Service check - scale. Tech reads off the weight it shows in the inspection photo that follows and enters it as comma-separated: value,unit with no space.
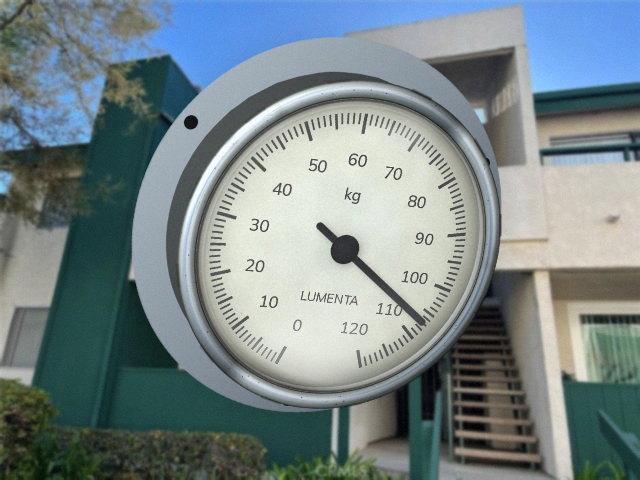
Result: 107,kg
